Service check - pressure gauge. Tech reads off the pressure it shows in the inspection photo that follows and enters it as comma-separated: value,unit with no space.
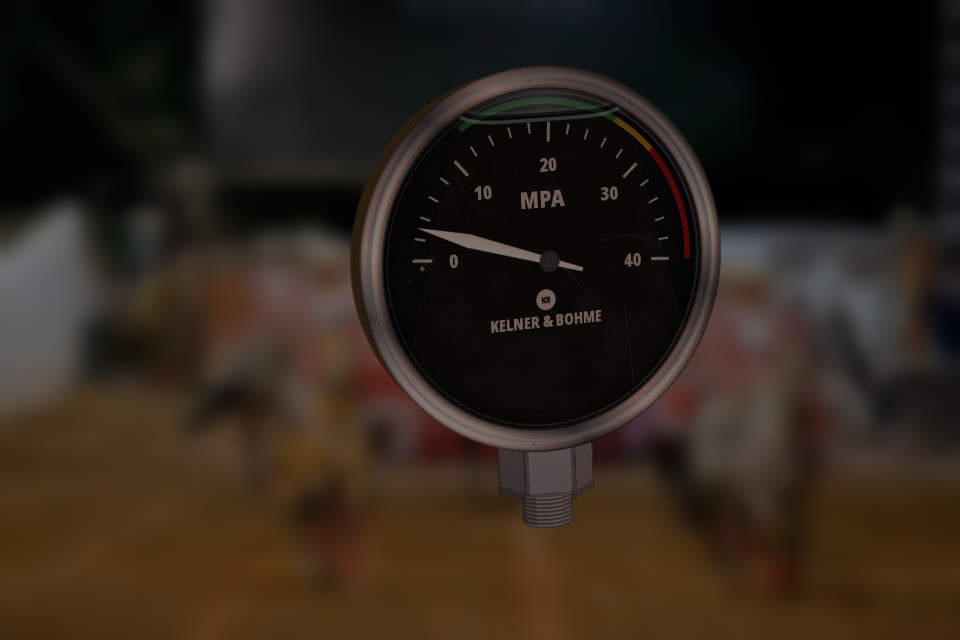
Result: 3,MPa
